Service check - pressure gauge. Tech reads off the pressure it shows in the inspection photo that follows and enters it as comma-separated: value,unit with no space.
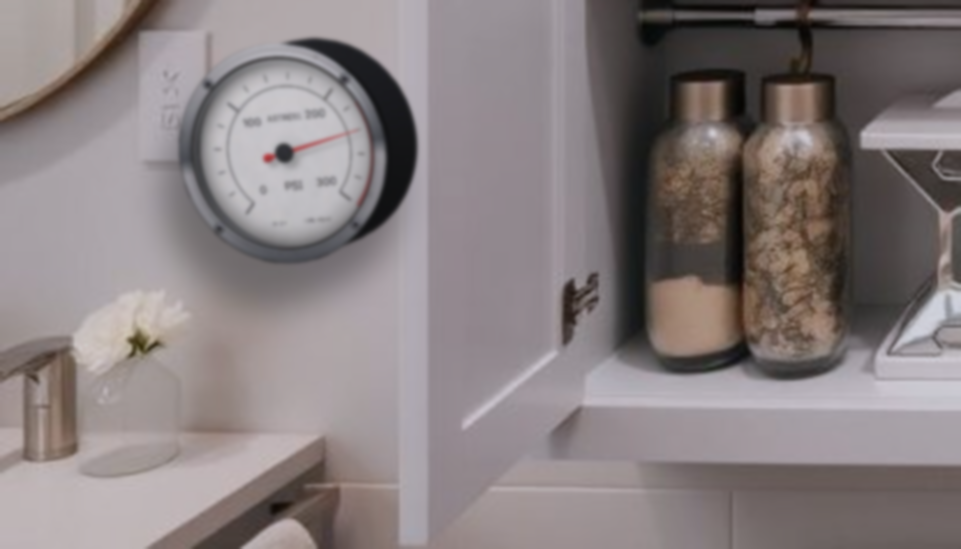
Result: 240,psi
